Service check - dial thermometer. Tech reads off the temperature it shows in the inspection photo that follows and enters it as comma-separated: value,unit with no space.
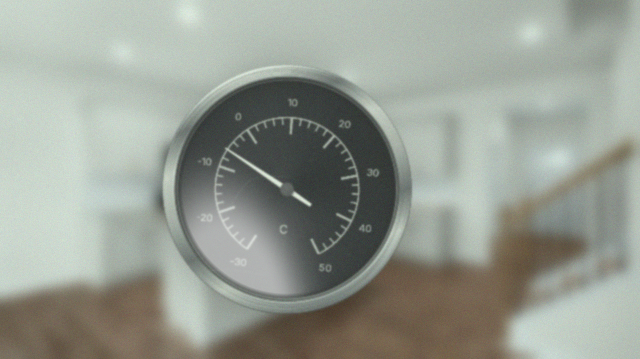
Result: -6,°C
